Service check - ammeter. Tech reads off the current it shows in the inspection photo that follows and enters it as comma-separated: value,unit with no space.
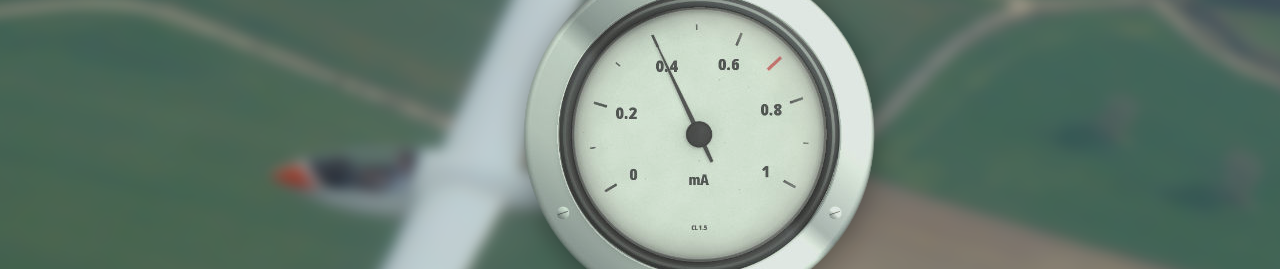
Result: 0.4,mA
